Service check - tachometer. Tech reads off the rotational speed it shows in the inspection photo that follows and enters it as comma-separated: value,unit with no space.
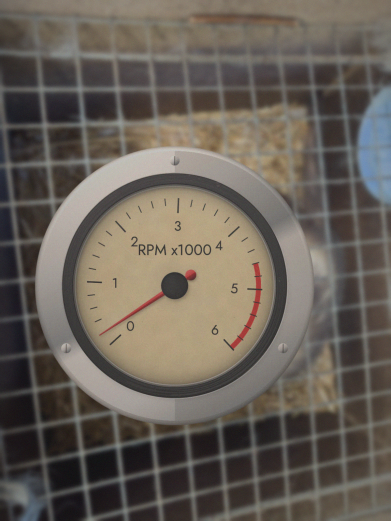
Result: 200,rpm
